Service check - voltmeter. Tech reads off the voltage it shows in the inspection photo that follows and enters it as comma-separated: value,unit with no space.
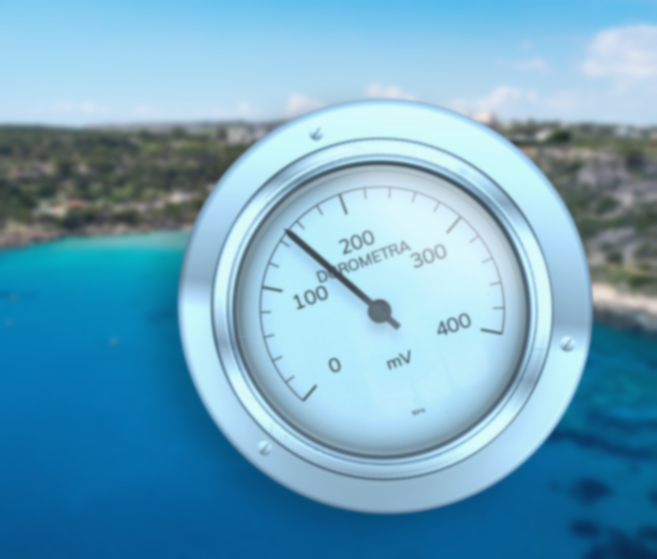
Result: 150,mV
